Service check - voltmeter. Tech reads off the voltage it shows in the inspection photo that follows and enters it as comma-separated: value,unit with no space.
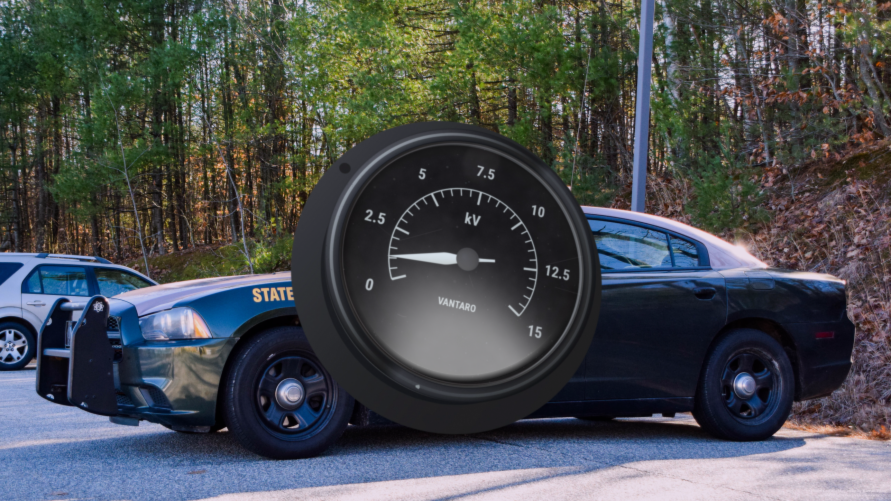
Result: 1,kV
